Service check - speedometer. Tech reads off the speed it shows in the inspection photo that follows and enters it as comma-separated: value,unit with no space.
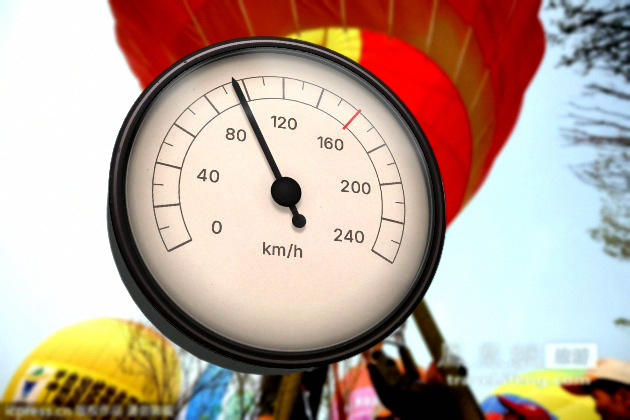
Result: 95,km/h
